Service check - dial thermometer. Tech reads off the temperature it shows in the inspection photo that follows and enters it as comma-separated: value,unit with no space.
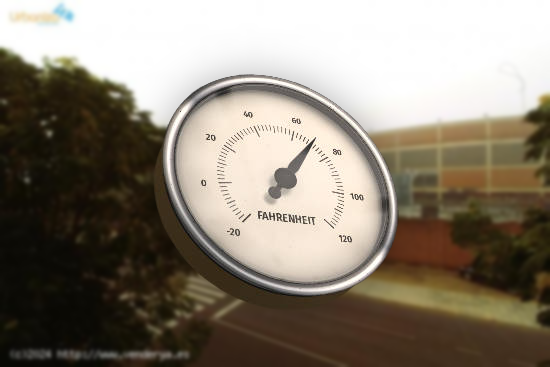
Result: 70,°F
